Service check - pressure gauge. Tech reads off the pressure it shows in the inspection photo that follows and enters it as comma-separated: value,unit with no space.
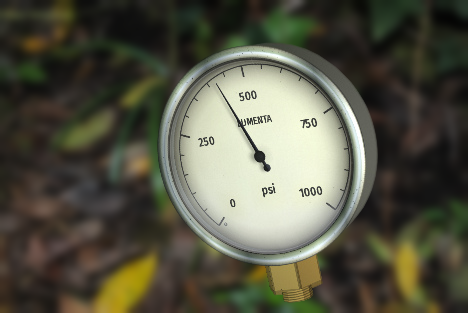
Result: 425,psi
